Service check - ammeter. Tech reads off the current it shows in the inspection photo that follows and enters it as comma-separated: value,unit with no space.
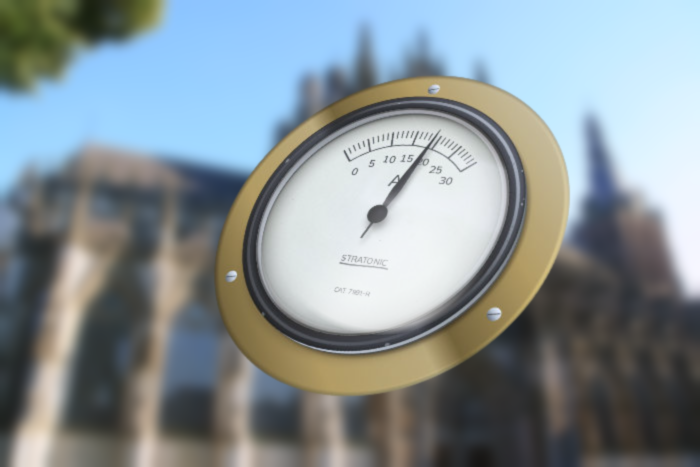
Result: 20,A
